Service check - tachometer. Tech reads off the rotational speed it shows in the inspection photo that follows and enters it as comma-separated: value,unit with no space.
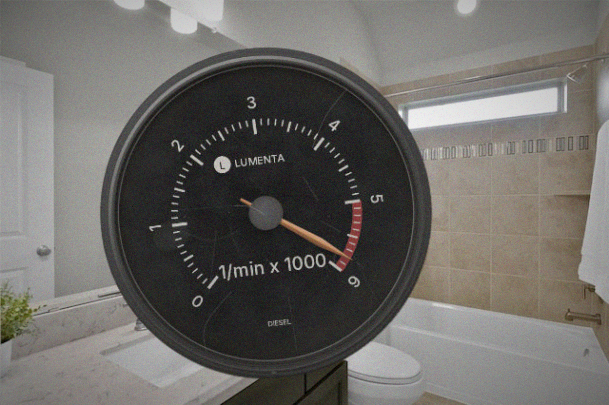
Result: 5800,rpm
